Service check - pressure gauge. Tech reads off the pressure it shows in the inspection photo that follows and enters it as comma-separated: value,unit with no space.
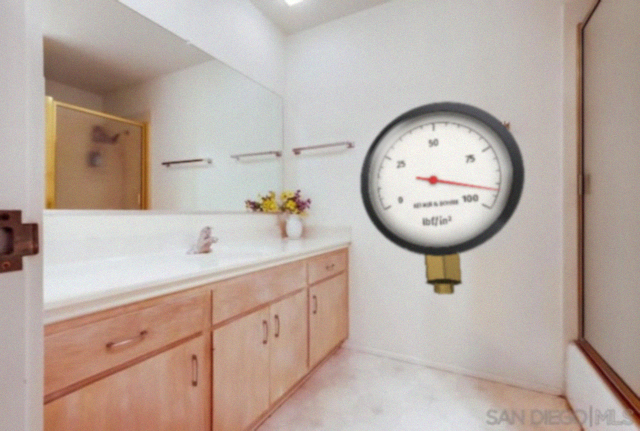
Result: 92.5,psi
